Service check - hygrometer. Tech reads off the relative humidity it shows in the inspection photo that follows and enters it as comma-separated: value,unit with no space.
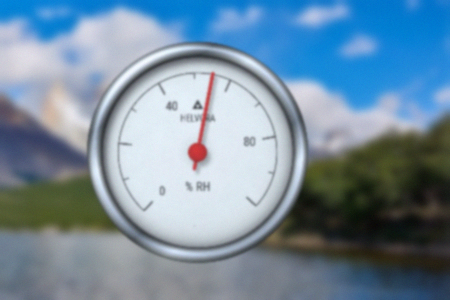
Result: 55,%
